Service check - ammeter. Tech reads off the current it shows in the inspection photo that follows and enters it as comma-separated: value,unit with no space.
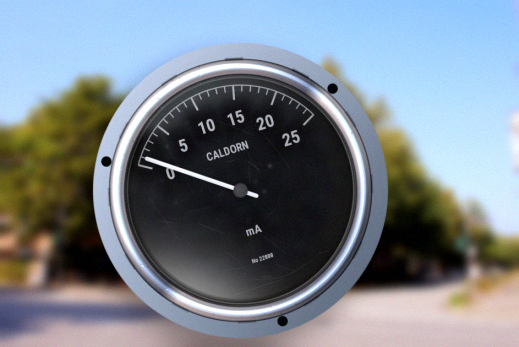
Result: 1,mA
